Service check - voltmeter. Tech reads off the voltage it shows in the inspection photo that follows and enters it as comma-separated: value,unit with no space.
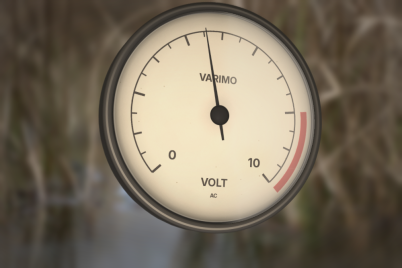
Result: 4.5,V
